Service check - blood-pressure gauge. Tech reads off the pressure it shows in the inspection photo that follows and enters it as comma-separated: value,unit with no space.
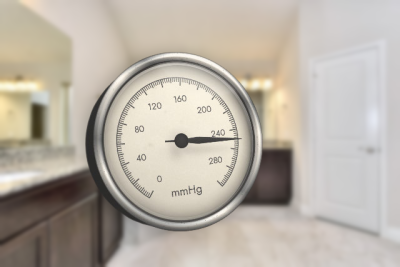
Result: 250,mmHg
